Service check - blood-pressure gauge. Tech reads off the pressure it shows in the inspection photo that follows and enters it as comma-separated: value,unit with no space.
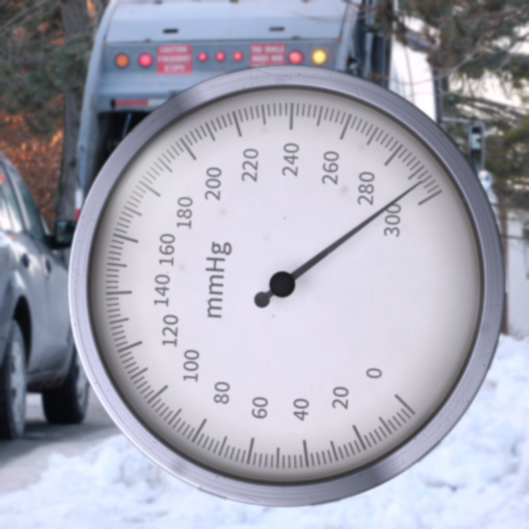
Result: 294,mmHg
